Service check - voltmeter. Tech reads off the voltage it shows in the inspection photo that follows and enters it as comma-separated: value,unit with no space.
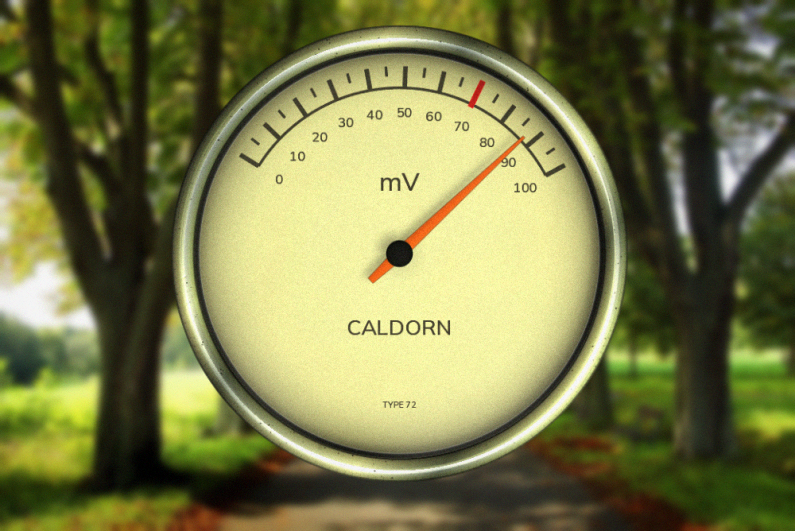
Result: 87.5,mV
